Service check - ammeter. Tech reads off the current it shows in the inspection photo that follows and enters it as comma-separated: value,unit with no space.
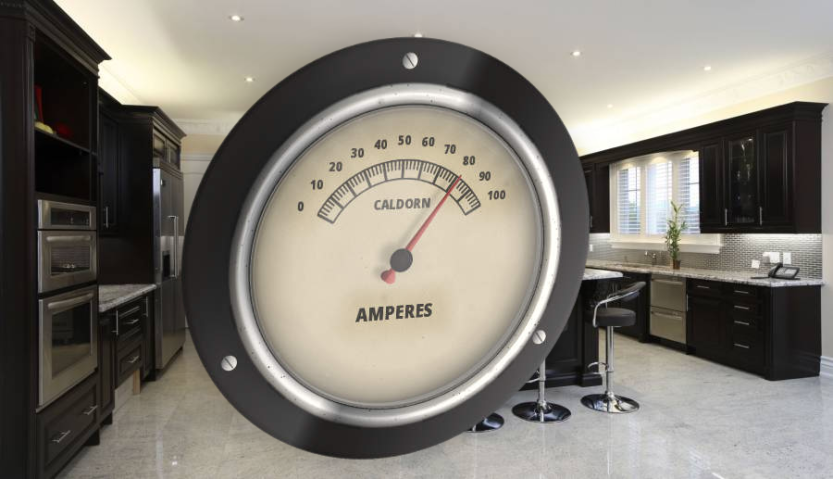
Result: 80,A
